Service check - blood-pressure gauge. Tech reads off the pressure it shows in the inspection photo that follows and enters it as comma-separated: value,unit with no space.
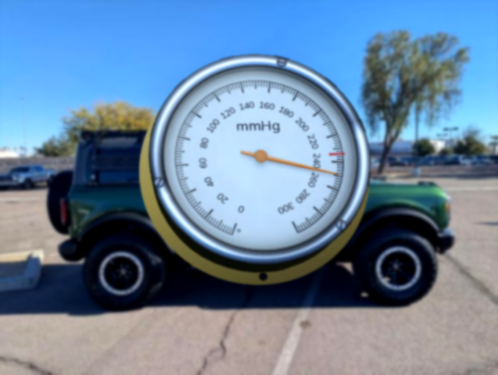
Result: 250,mmHg
